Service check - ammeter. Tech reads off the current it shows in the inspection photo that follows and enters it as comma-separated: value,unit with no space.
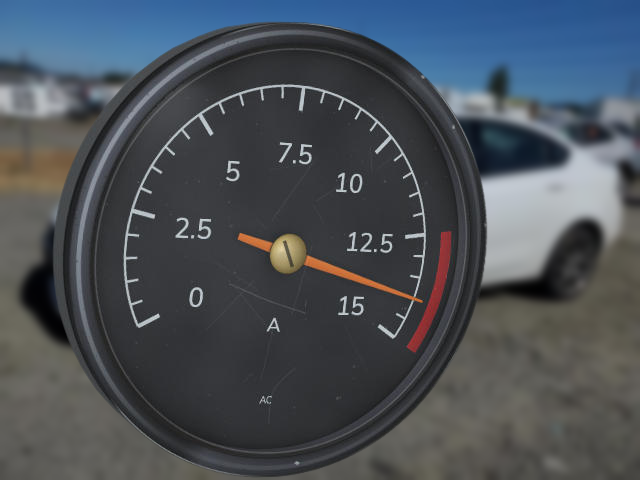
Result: 14,A
